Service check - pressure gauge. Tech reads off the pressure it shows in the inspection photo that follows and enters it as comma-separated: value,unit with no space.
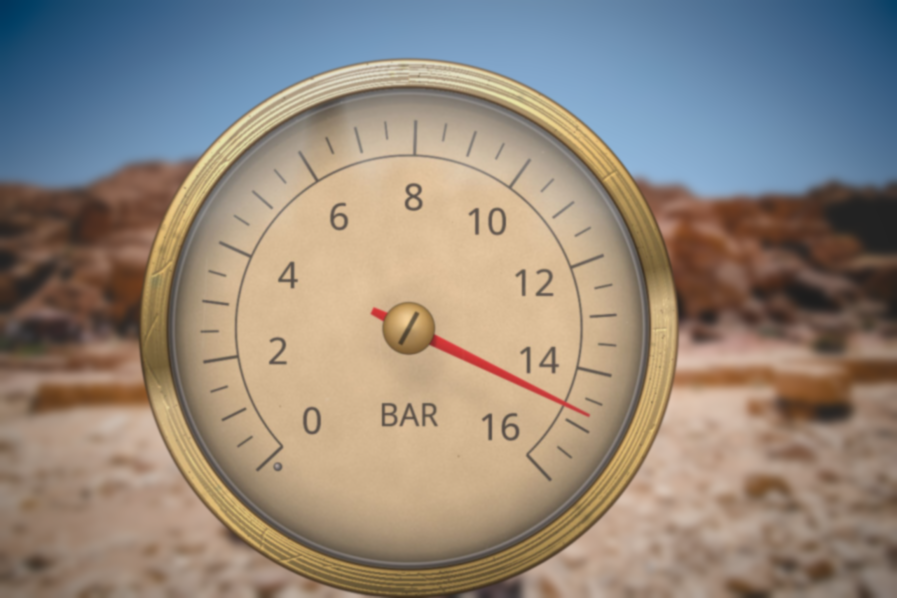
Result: 14.75,bar
